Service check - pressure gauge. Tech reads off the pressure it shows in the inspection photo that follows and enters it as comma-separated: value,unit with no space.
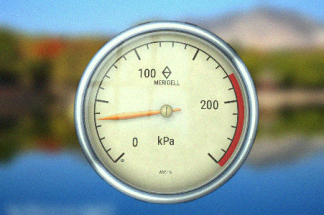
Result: 35,kPa
